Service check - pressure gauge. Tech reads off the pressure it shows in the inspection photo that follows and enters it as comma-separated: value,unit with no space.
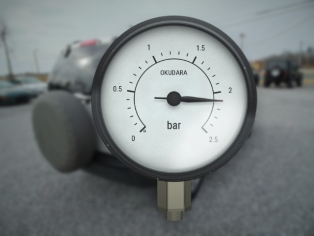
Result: 2.1,bar
